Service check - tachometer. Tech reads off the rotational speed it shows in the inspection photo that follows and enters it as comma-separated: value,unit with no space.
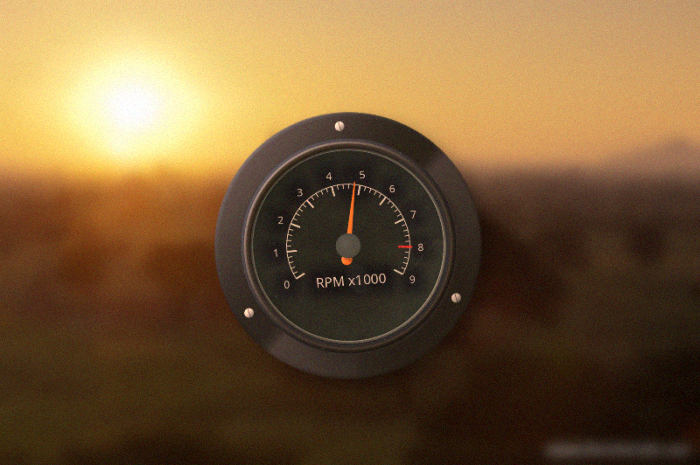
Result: 4800,rpm
